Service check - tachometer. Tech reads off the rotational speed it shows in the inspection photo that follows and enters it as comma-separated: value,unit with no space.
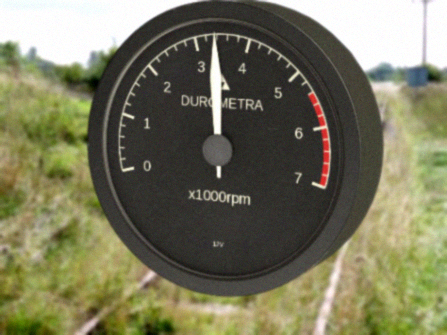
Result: 3400,rpm
